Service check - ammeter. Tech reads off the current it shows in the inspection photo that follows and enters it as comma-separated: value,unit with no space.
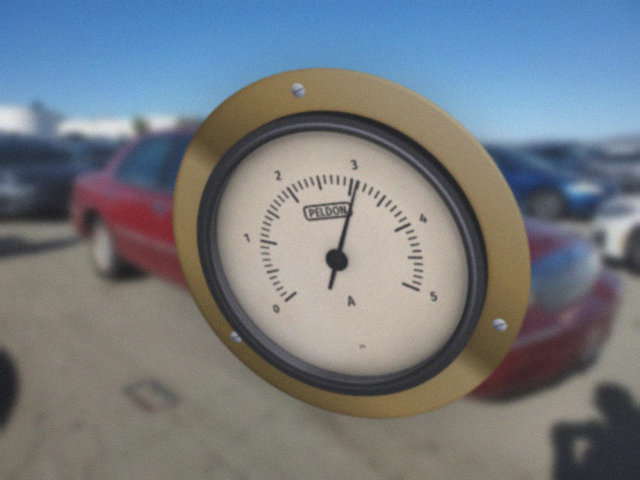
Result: 3.1,A
